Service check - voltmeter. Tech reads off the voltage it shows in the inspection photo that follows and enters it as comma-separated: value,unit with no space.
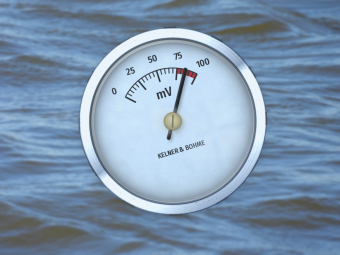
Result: 85,mV
